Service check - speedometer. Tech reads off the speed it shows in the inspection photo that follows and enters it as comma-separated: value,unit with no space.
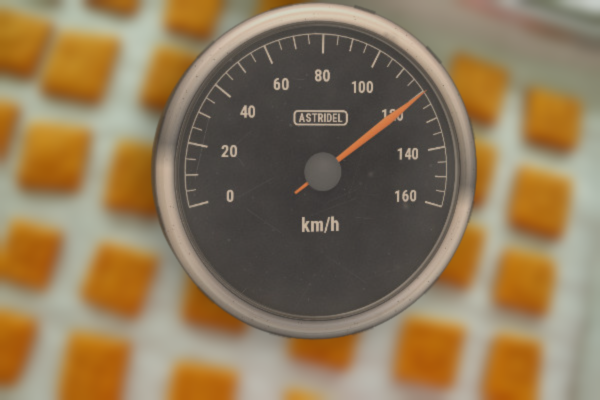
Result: 120,km/h
